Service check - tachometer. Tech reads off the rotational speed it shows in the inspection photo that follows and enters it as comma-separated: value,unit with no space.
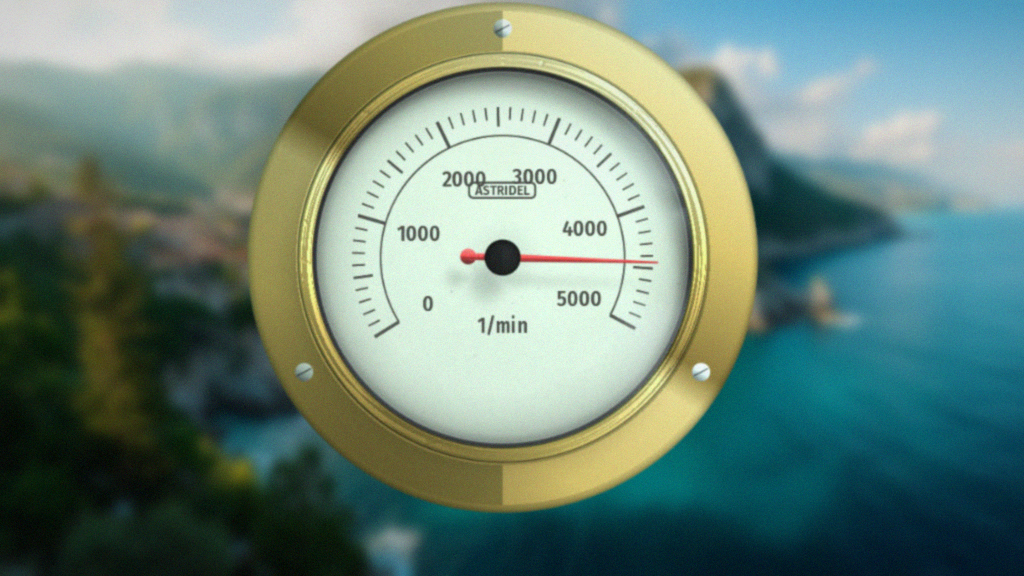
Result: 4450,rpm
